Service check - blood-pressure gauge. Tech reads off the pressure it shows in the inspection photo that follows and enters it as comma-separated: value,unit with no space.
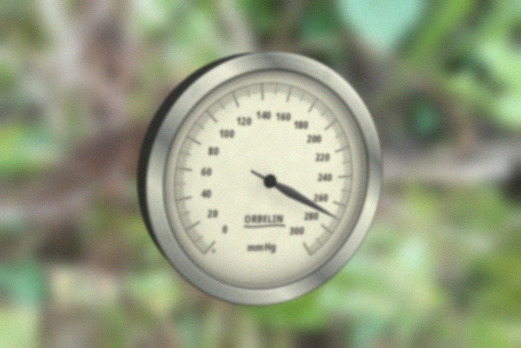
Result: 270,mmHg
